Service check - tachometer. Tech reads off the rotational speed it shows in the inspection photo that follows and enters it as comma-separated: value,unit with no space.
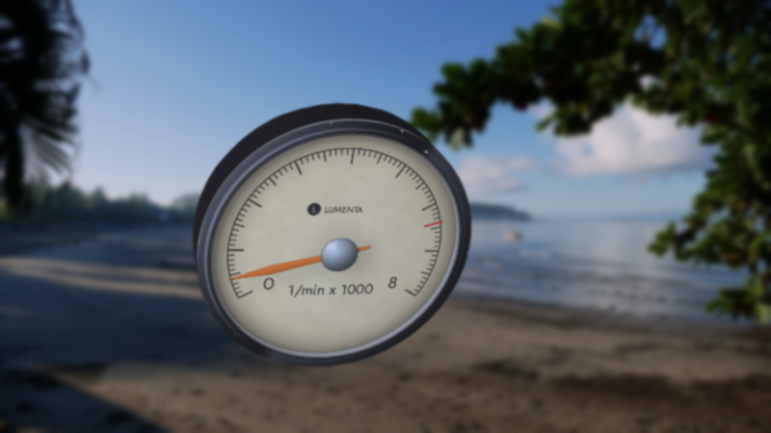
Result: 500,rpm
